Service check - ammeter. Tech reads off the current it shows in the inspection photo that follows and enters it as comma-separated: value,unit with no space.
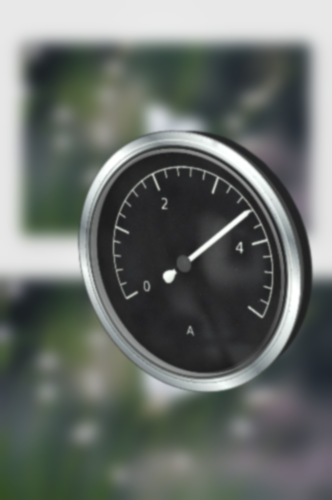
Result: 3.6,A
